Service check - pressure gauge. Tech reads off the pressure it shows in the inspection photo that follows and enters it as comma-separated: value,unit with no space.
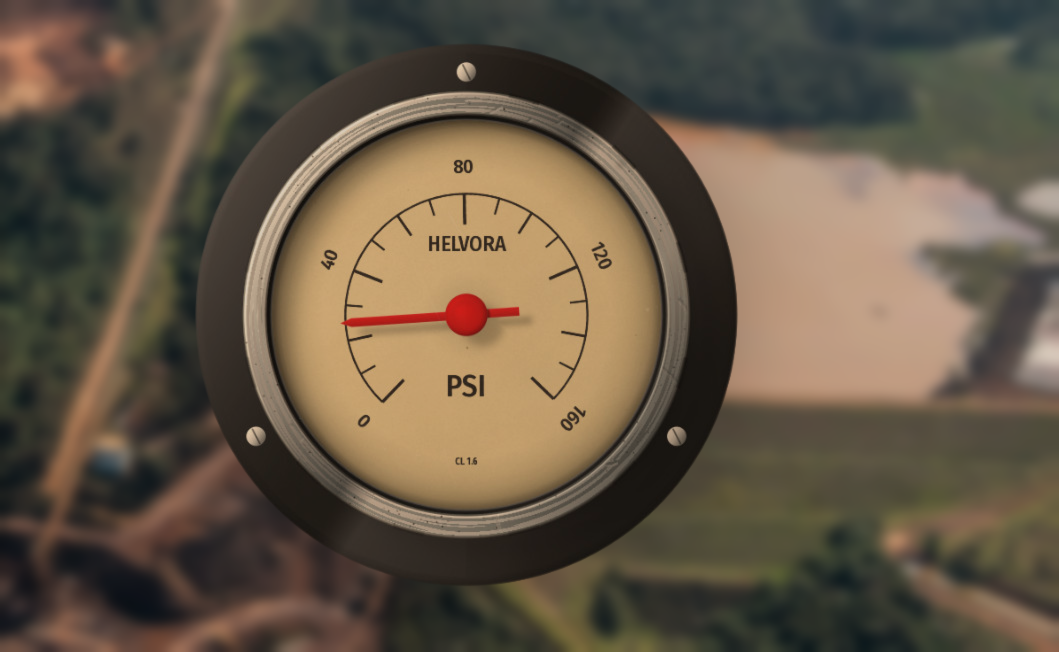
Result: 25,psi
